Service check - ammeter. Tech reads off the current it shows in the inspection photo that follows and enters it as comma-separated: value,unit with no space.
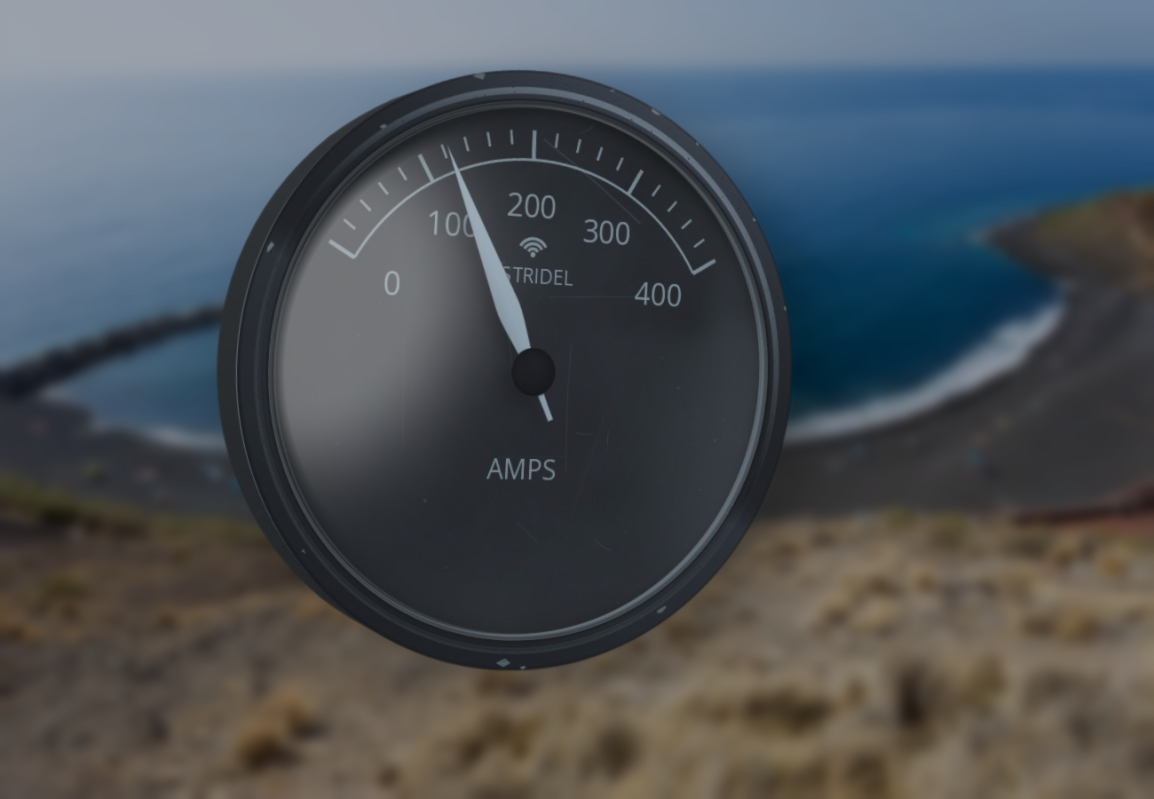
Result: 120,A
